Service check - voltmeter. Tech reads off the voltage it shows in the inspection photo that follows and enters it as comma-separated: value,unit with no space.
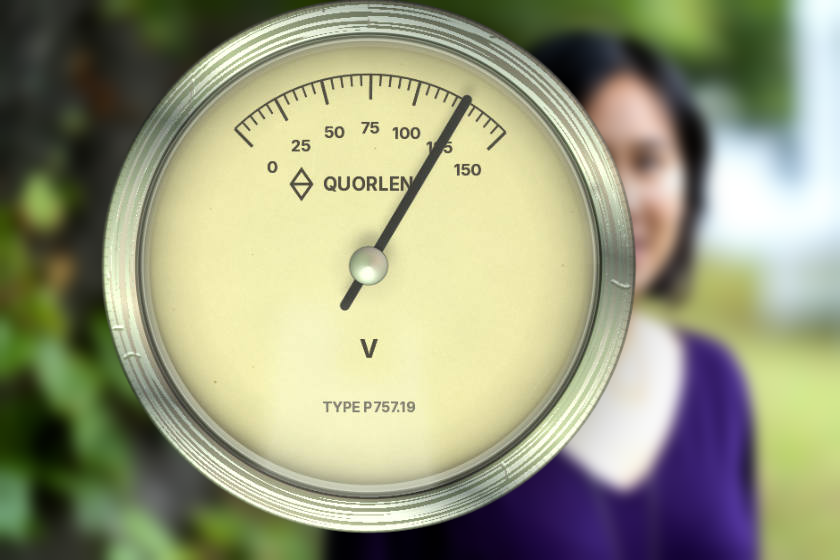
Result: 125,V
